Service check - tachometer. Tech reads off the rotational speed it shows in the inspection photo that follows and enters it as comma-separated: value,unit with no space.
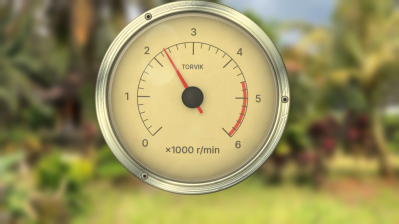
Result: 2300,rpm
